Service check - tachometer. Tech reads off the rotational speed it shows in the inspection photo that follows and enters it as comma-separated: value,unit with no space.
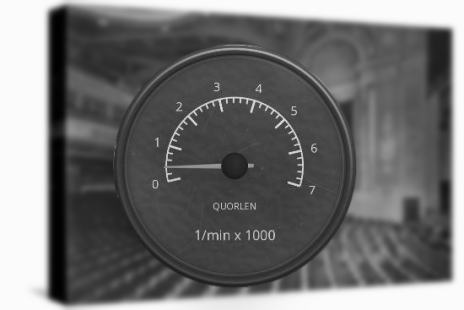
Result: 400,rpm
